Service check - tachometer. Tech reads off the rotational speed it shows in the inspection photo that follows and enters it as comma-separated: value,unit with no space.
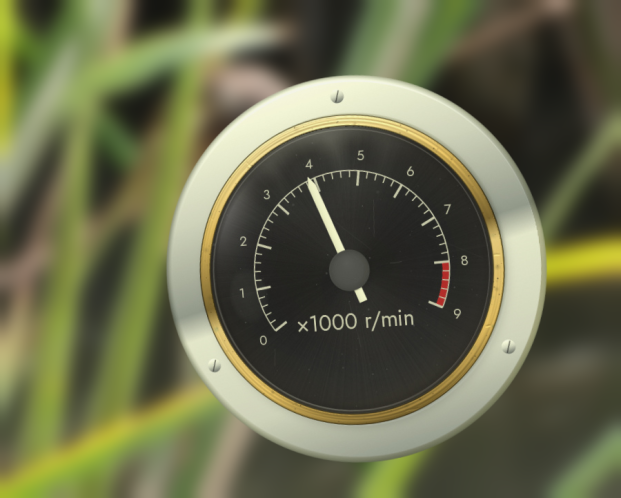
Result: 3900,rpm
